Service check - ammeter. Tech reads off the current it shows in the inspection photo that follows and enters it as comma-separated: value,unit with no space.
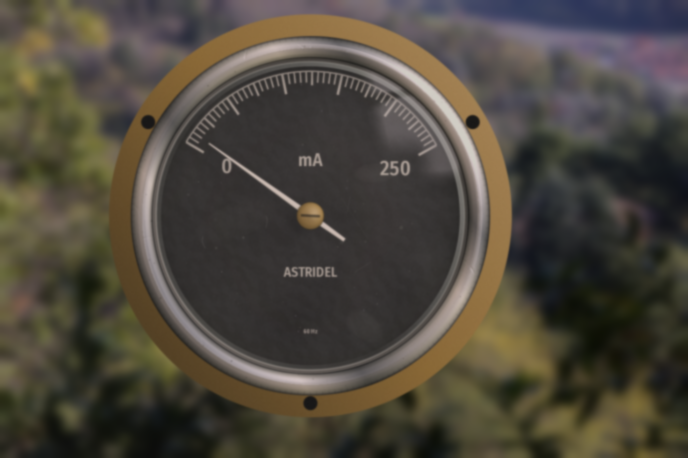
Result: 10,mA
